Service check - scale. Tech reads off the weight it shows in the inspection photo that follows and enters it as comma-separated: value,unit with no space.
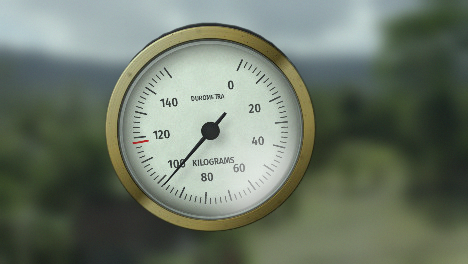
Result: 98,kg
